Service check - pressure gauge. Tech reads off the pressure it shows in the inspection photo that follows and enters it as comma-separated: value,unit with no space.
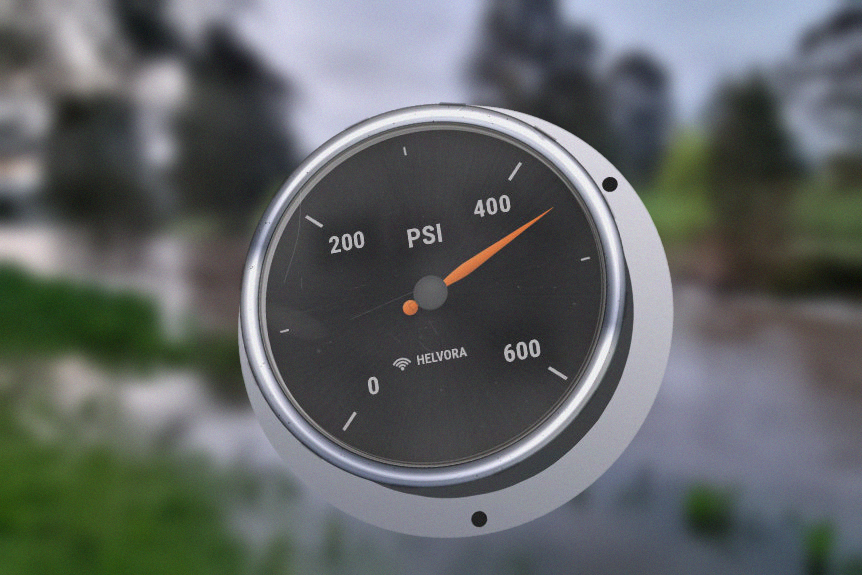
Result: 450,psi
